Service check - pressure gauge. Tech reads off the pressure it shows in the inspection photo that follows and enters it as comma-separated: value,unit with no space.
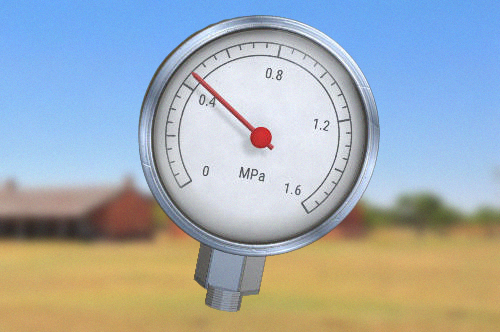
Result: 0.45,MPa
